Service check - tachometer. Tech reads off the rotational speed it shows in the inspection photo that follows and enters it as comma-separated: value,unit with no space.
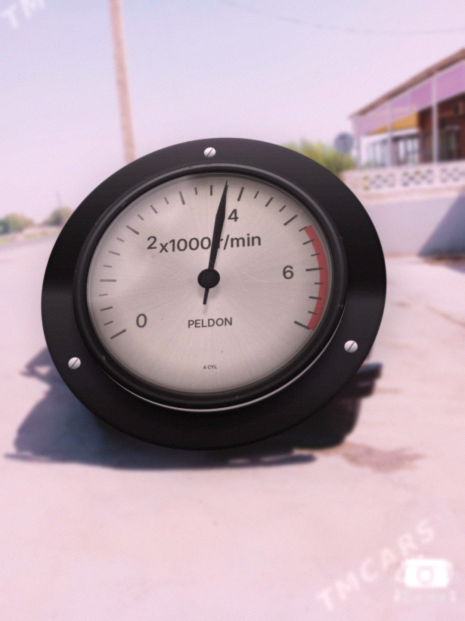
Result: 3750,rpm
